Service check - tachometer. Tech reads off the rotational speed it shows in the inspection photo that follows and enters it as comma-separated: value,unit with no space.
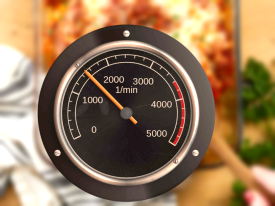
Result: 1500,rpm
